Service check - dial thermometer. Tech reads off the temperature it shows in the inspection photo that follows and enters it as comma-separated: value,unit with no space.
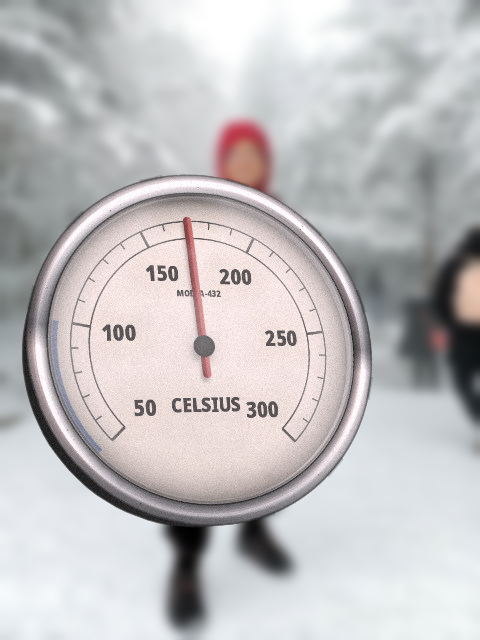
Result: 170,°C
